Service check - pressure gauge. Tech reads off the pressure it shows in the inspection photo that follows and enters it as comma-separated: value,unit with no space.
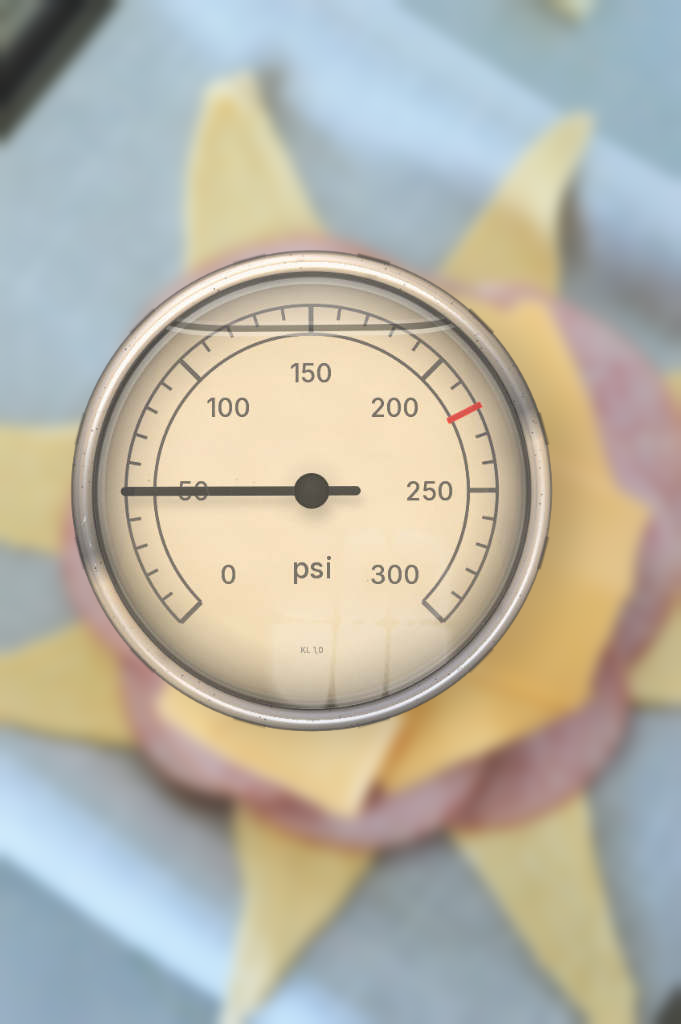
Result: 50,psi
